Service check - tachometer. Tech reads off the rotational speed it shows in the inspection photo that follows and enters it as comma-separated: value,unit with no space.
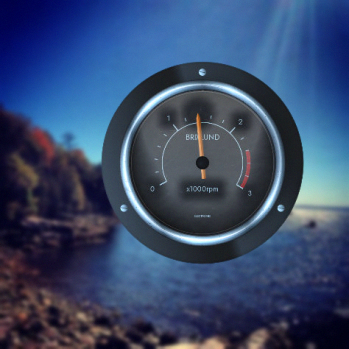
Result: 1400,rpm
